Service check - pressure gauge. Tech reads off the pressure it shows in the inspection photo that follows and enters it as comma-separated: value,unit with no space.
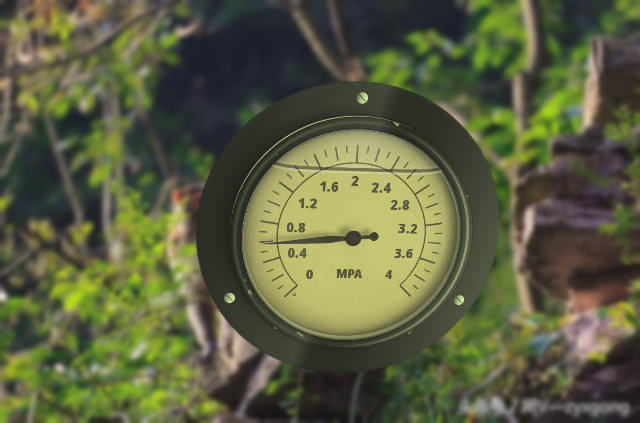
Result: 0.6,MPa
